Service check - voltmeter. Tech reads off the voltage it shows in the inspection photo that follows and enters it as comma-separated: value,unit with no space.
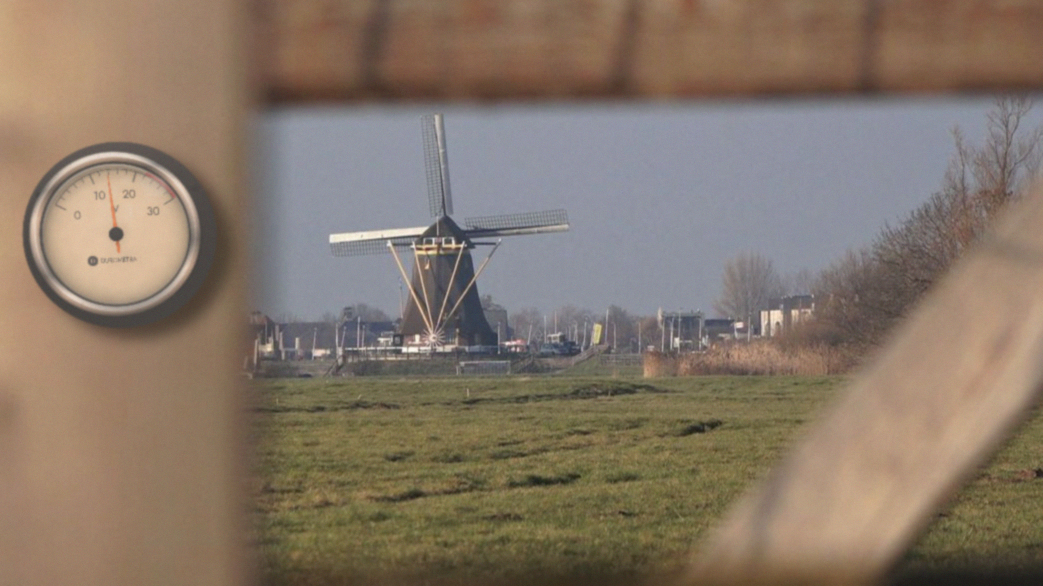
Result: 14,V
